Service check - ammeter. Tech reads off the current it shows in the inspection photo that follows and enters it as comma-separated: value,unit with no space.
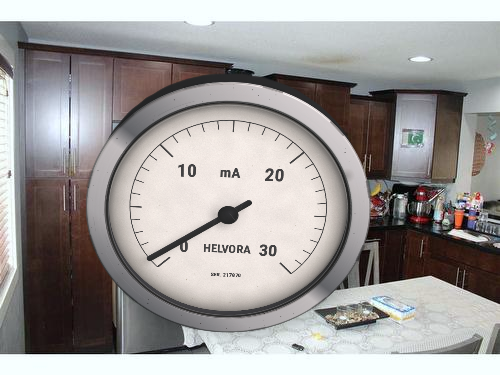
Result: 1,mA
